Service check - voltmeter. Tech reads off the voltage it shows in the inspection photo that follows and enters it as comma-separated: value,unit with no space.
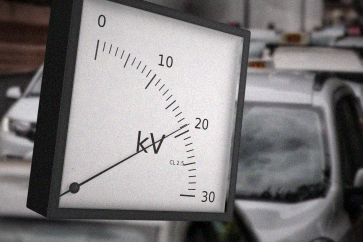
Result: 19,kV
